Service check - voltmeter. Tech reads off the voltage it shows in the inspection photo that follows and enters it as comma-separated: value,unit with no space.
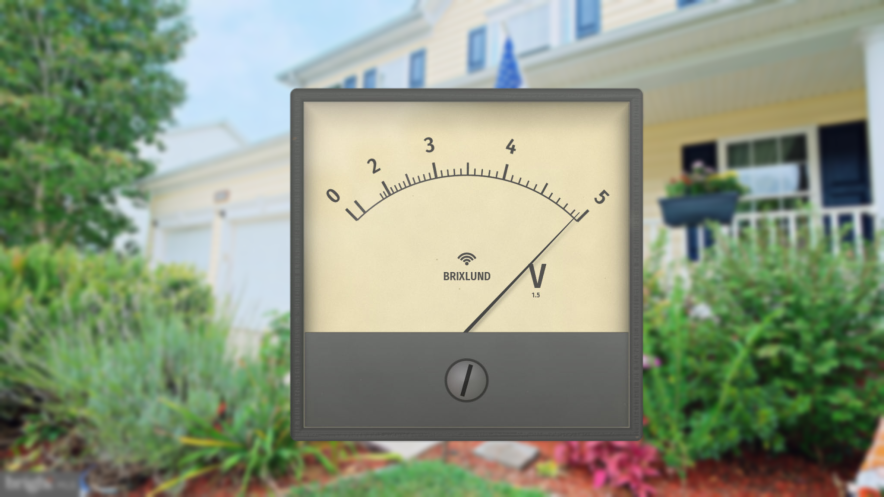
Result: 4.95,V
